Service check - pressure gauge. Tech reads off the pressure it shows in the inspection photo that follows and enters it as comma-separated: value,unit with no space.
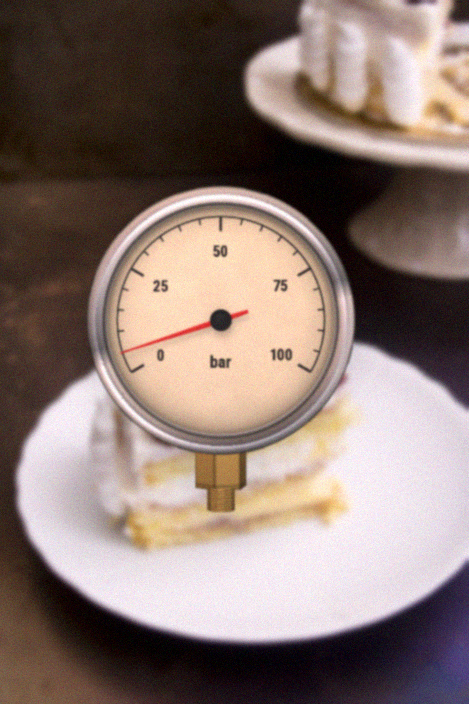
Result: 5,bar
